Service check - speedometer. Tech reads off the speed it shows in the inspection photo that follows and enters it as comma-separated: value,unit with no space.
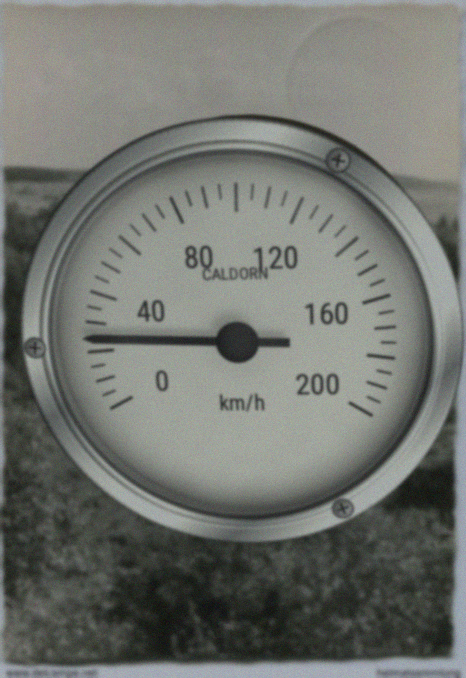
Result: 25,km/h
